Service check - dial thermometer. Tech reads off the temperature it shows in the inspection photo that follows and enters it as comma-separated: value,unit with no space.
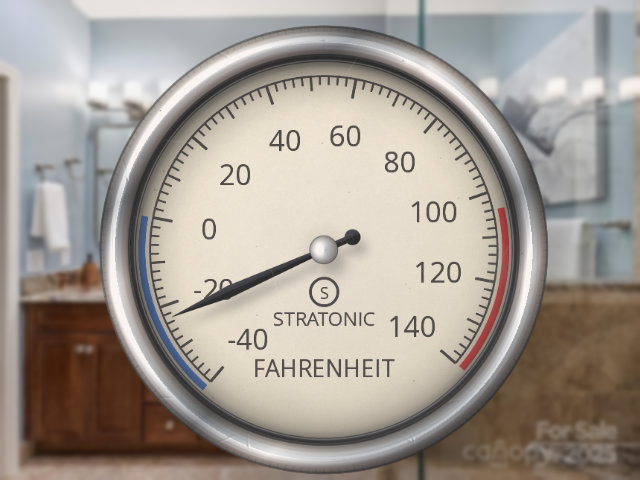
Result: -23,°F
